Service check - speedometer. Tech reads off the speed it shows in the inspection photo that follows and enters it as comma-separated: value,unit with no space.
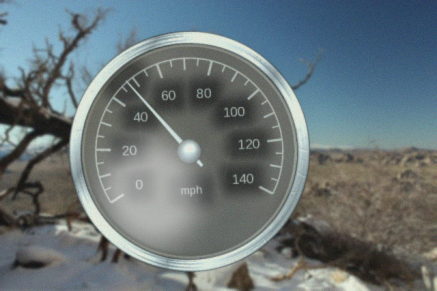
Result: 47.5,mph
